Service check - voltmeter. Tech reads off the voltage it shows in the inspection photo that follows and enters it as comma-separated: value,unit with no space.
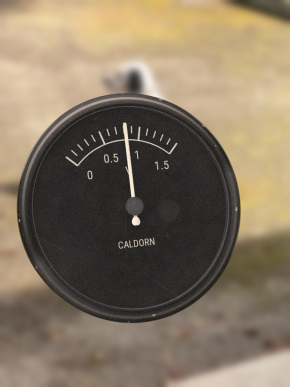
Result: 0.8,V
